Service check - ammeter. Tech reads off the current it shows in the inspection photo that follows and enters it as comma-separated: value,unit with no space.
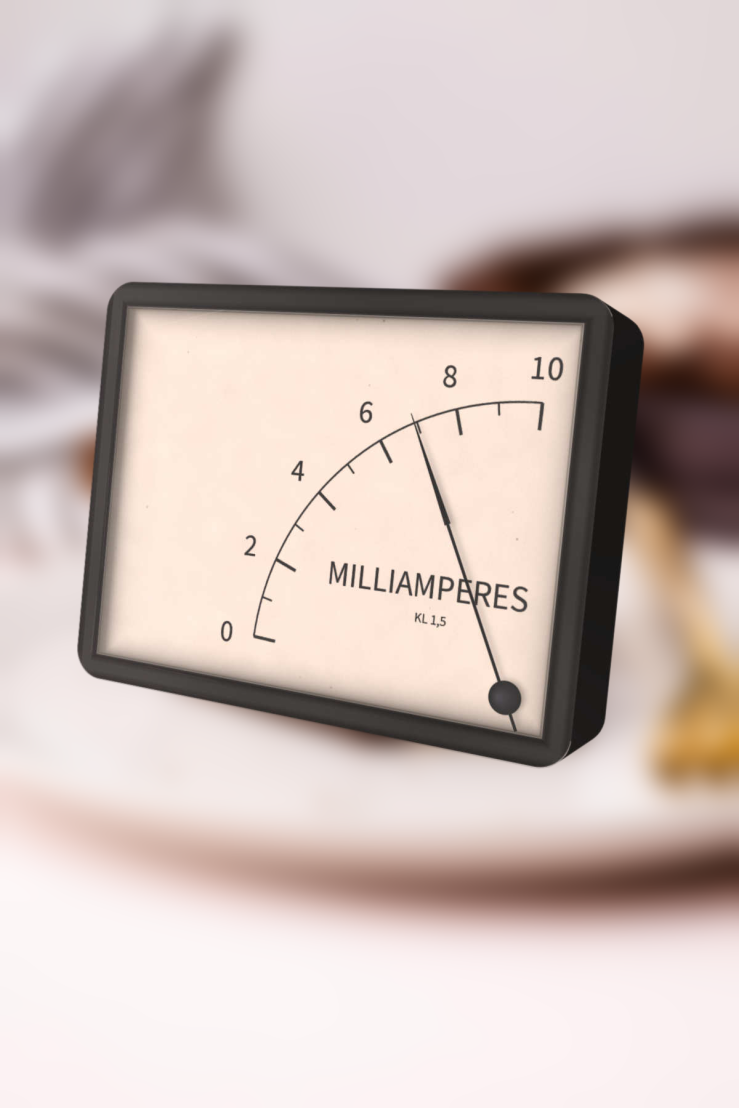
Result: 7,mA
